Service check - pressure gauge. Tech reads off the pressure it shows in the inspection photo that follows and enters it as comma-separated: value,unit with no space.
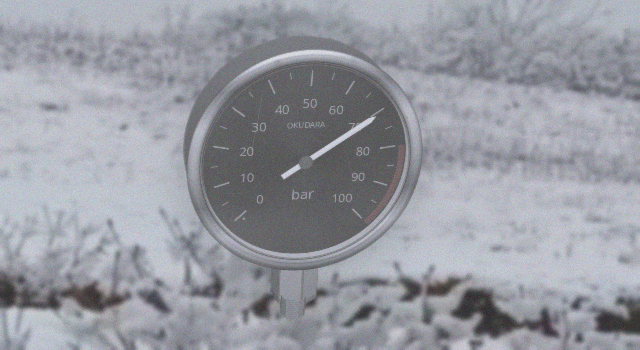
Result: 70,bar
